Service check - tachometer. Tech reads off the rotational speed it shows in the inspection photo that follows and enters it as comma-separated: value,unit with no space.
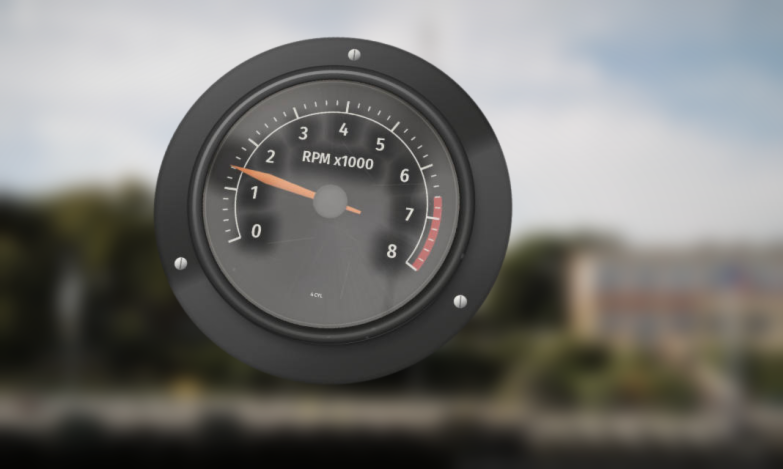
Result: 1400,rpm
